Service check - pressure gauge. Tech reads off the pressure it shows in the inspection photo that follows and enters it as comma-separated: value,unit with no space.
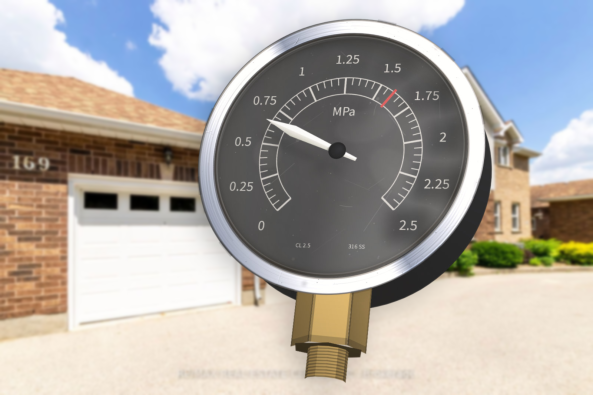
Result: 0.65,MPa
